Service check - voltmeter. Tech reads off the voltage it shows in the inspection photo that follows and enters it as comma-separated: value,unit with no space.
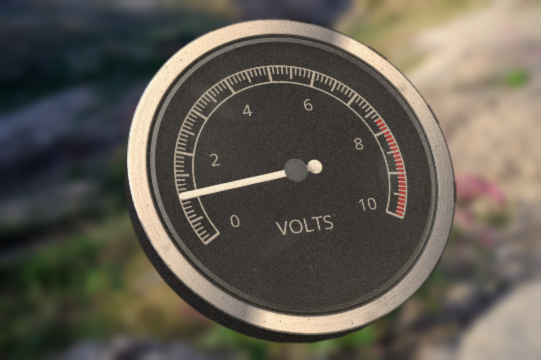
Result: 1,V
